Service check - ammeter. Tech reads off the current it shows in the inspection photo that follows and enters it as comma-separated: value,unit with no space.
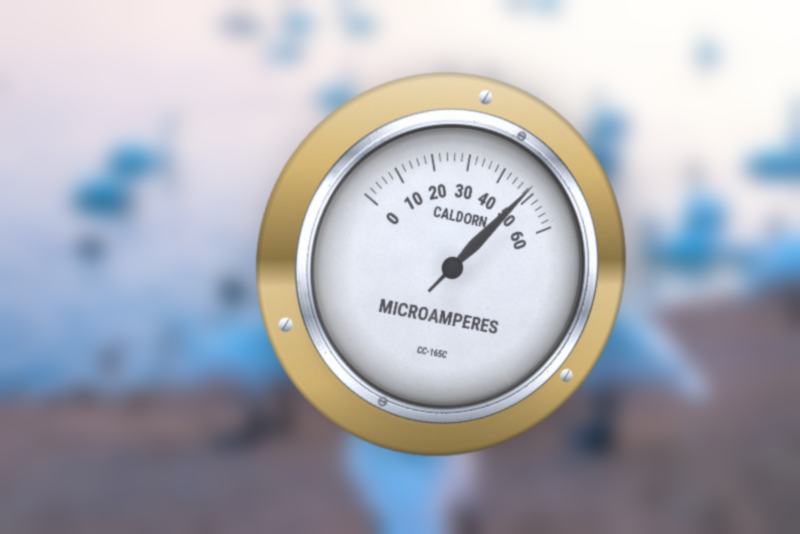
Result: 48,µA
